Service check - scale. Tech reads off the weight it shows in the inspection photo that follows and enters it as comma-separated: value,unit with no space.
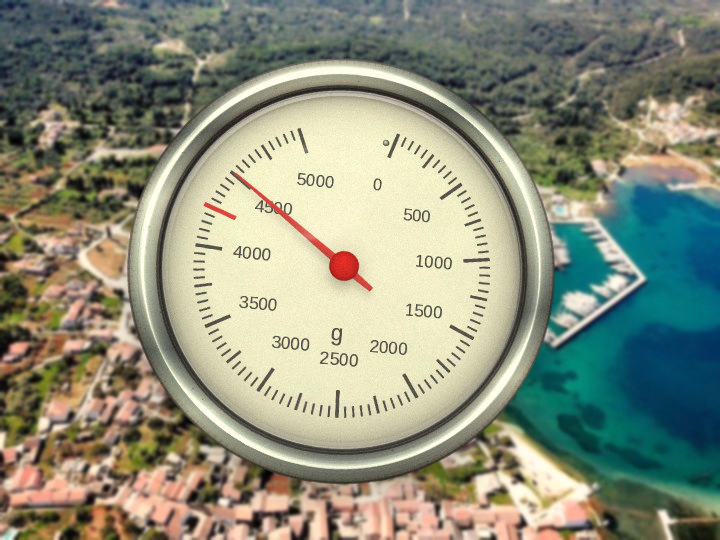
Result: 4500,g
